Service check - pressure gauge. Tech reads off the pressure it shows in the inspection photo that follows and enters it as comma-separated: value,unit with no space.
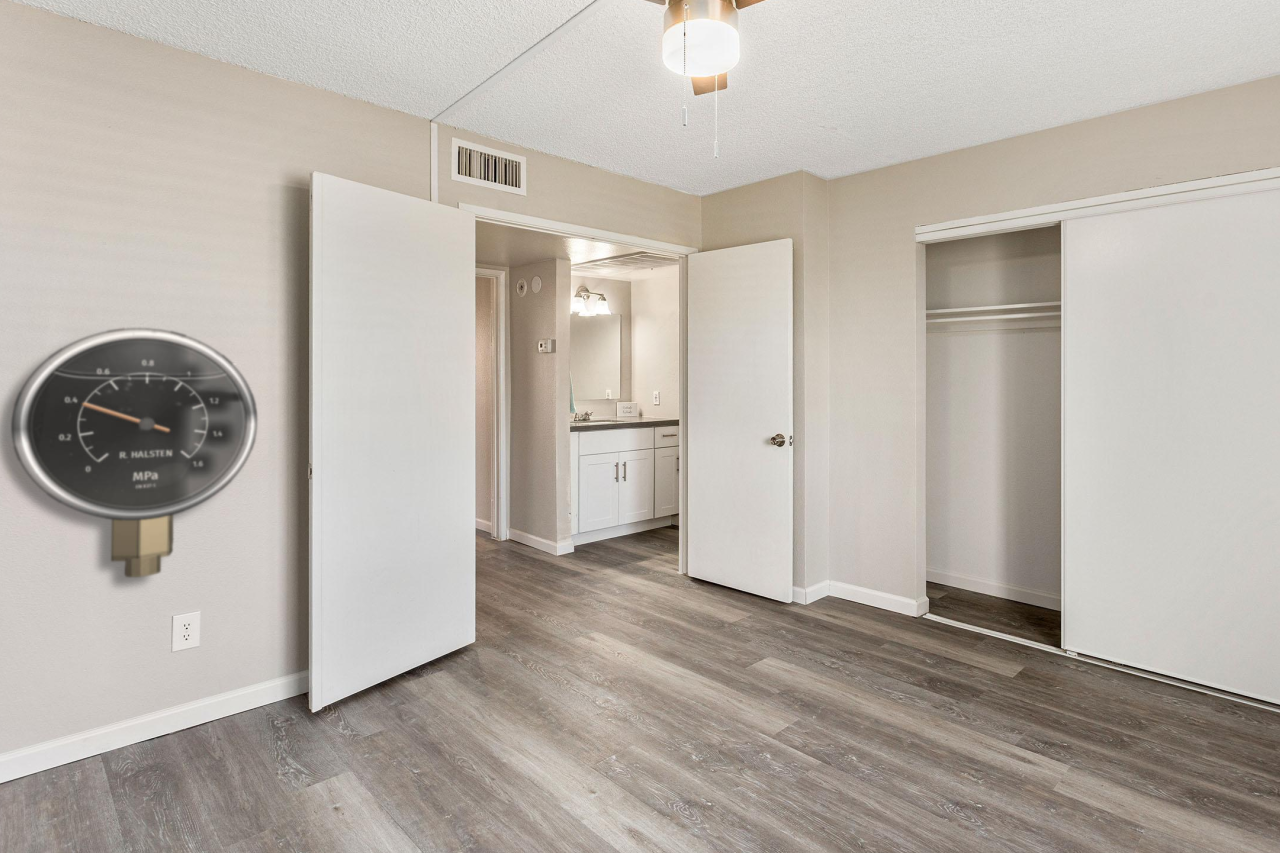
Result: 0.4,MPa
